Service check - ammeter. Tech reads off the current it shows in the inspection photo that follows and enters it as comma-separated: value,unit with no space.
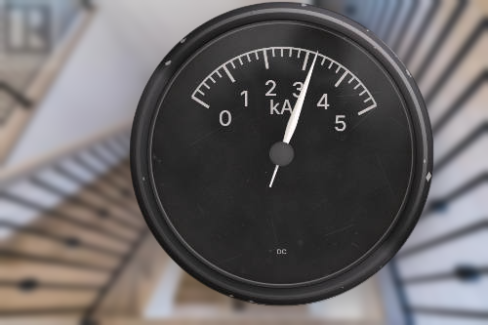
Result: 3.2,kA
